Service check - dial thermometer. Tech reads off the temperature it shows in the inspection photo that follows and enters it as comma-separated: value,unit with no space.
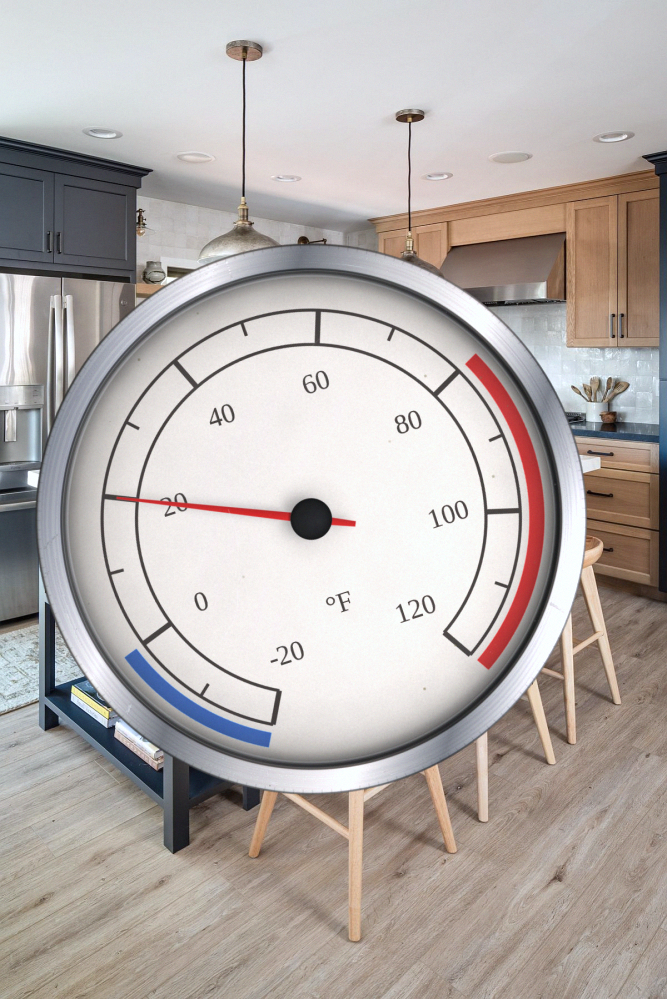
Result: 20,°F
